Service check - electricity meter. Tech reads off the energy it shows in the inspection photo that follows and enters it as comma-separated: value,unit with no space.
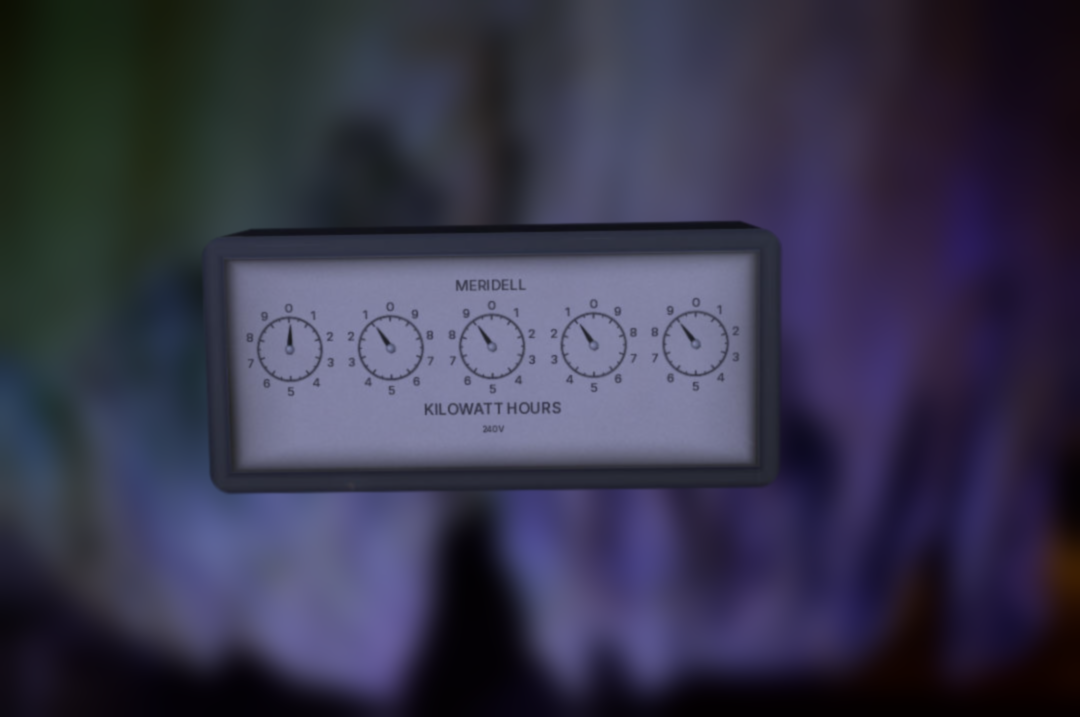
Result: 909,kWh
